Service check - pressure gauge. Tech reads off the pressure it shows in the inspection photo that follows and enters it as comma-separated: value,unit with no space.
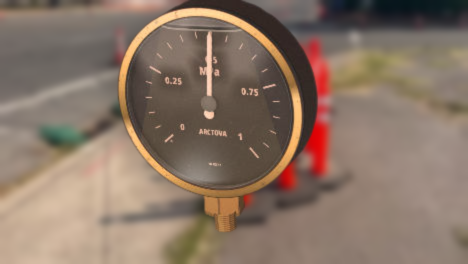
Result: 0.5,MPa
